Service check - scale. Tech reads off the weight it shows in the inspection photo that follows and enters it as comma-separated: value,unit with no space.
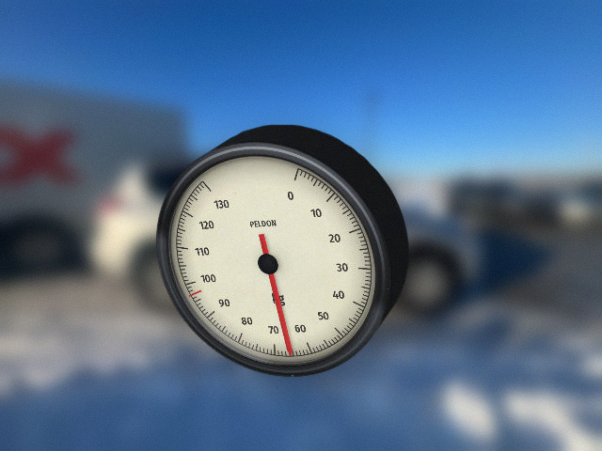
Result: 65,kg
